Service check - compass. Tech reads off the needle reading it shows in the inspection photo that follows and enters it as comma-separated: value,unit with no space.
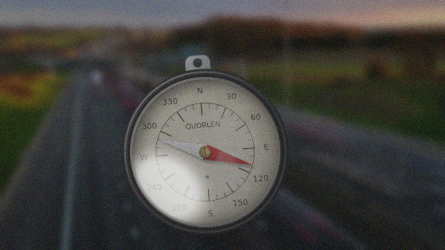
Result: 110,°
